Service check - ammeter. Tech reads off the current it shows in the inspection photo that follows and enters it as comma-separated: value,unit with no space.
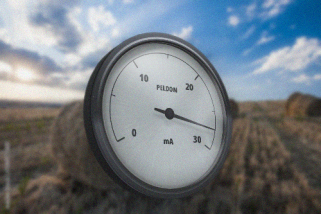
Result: 27.5,mA
